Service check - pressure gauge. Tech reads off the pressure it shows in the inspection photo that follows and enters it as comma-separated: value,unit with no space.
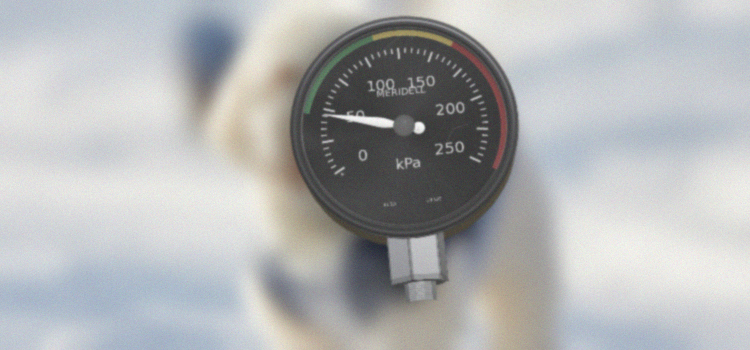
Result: 45,kPa
